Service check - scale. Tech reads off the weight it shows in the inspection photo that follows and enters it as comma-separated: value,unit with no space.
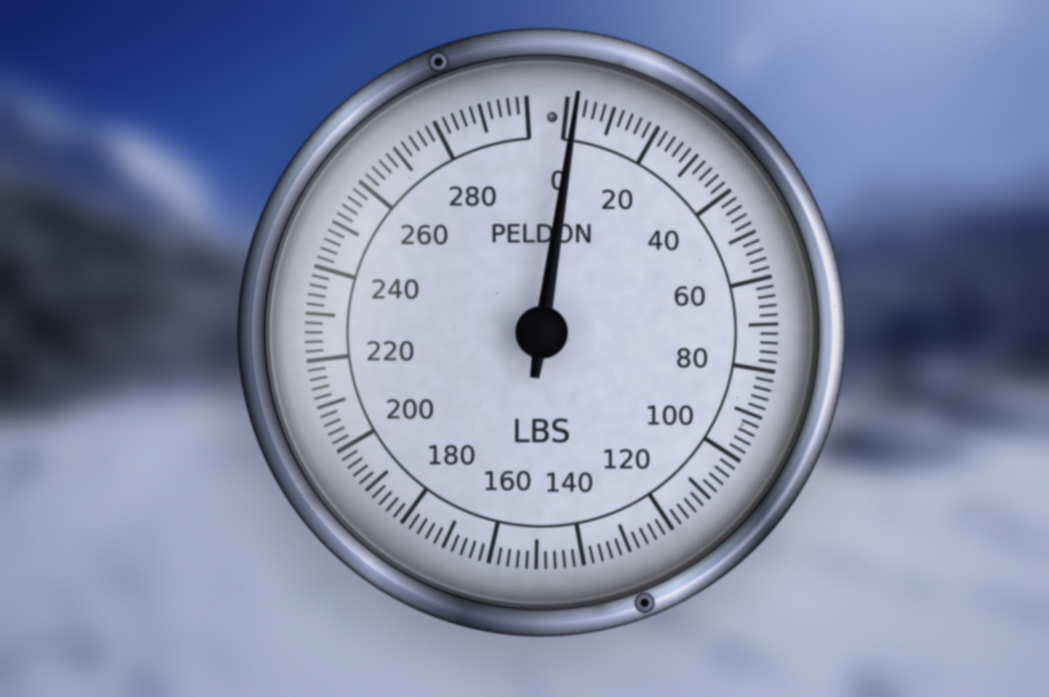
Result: 2,lb
